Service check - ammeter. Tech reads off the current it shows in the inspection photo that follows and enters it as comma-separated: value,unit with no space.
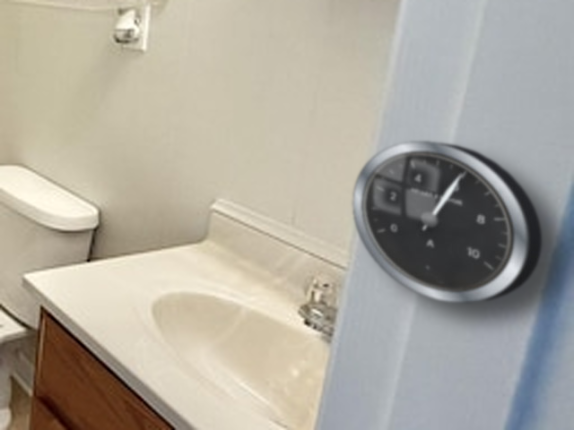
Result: 6,A
